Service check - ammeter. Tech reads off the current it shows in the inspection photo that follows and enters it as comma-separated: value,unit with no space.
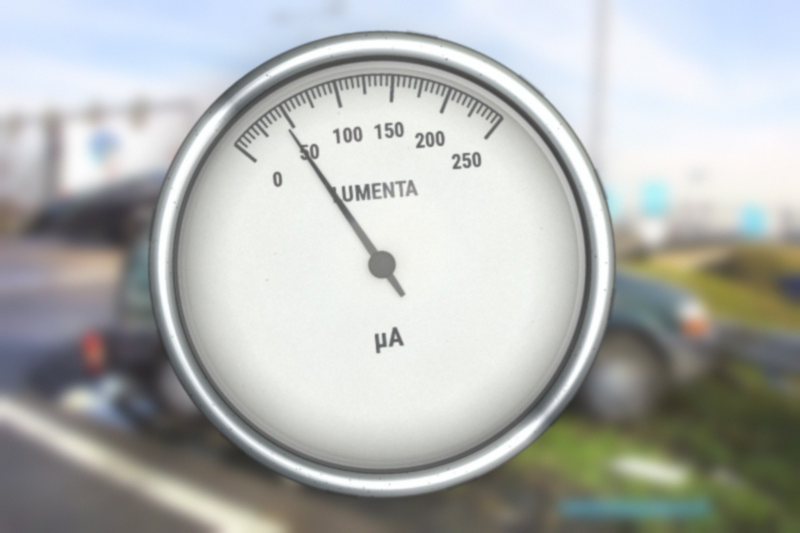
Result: 45,µA
